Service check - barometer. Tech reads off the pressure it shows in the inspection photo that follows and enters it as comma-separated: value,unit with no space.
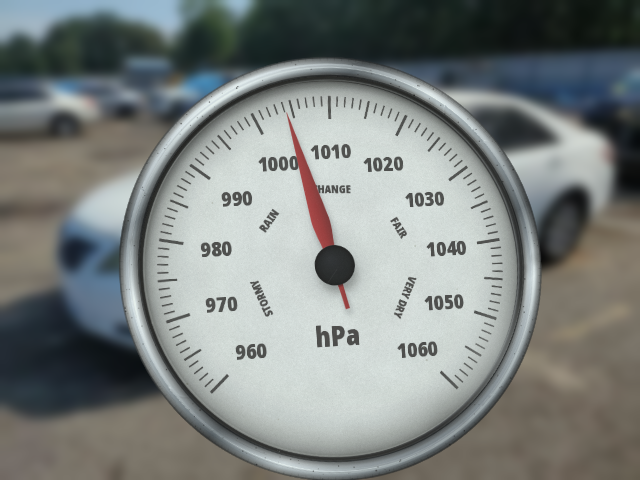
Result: 1004,hPa
